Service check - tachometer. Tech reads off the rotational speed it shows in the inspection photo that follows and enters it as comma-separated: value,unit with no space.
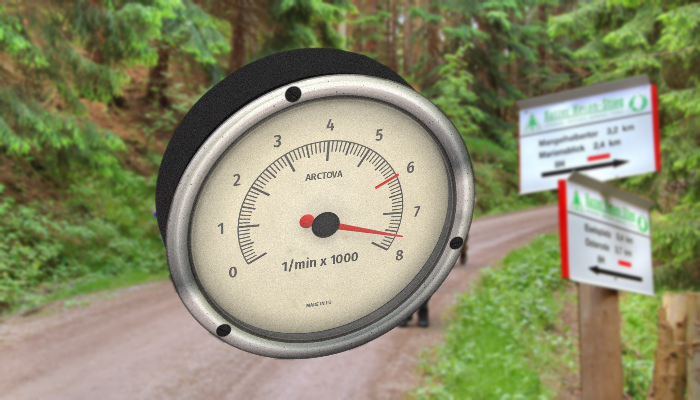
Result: 7500,rpm
